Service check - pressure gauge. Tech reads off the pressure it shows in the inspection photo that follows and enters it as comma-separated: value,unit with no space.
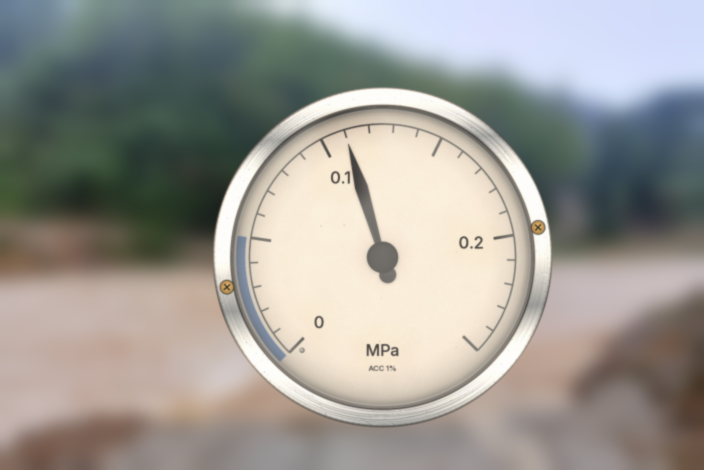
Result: 0.11,MPa
